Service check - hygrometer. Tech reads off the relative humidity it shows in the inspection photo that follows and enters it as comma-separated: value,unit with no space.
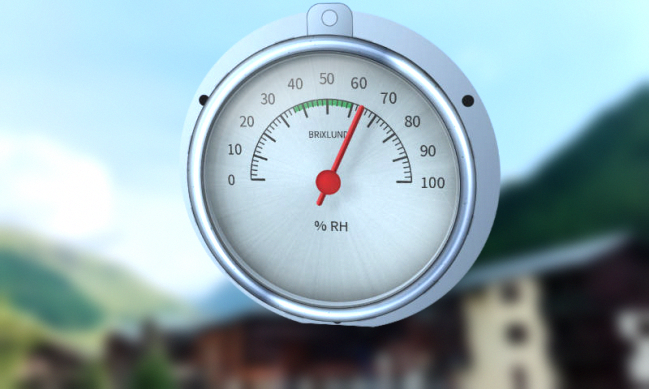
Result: 64,%
